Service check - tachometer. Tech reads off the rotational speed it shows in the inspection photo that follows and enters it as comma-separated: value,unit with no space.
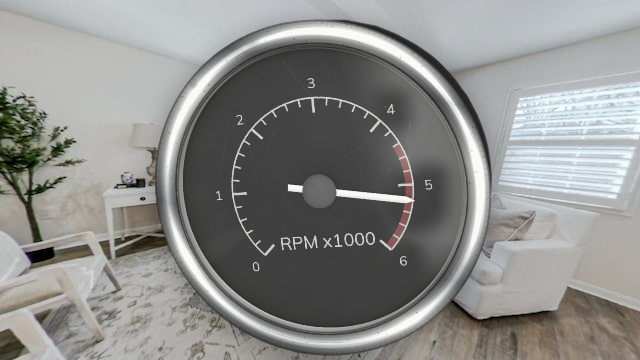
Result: 5200,rpm
